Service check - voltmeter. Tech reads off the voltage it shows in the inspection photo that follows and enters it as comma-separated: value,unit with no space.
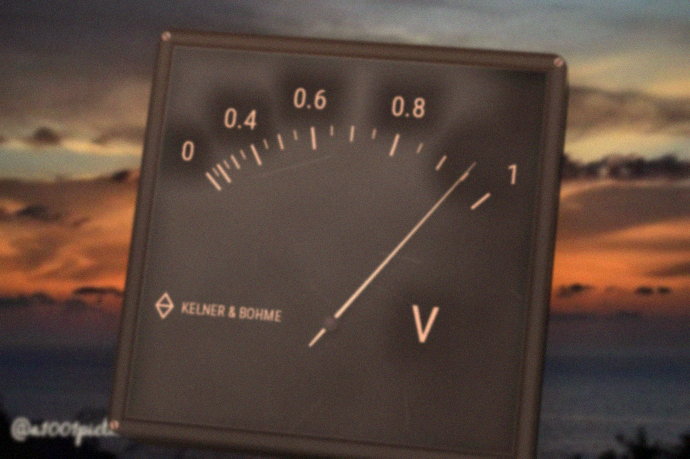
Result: 0.95,V
